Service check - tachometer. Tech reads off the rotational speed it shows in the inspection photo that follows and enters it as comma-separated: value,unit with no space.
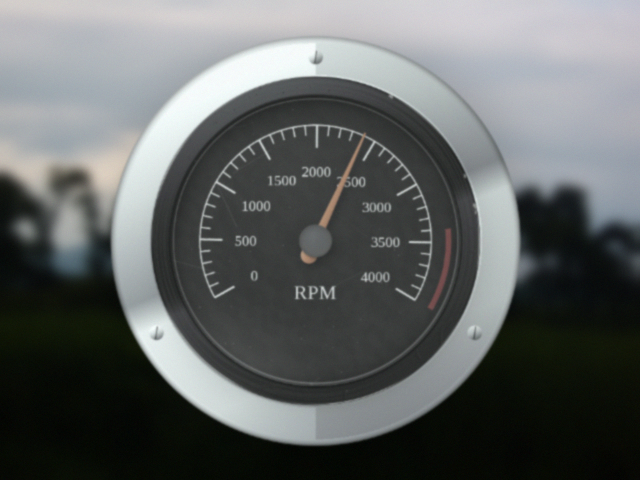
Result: 2400,rpm
